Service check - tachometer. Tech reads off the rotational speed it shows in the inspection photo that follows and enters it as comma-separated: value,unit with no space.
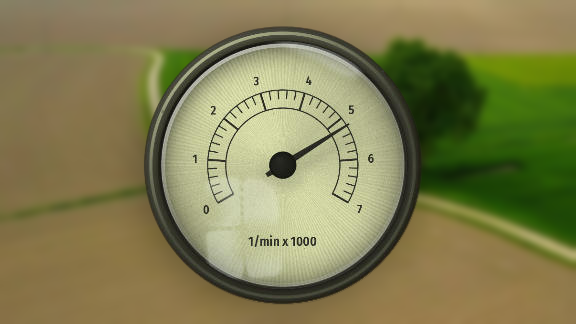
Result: 5200,rpm
